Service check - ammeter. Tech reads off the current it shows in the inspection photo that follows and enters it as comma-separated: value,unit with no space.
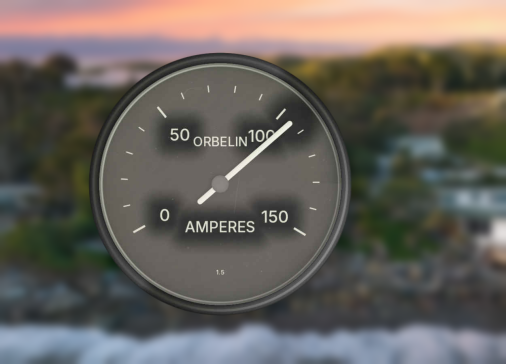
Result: 105,A
